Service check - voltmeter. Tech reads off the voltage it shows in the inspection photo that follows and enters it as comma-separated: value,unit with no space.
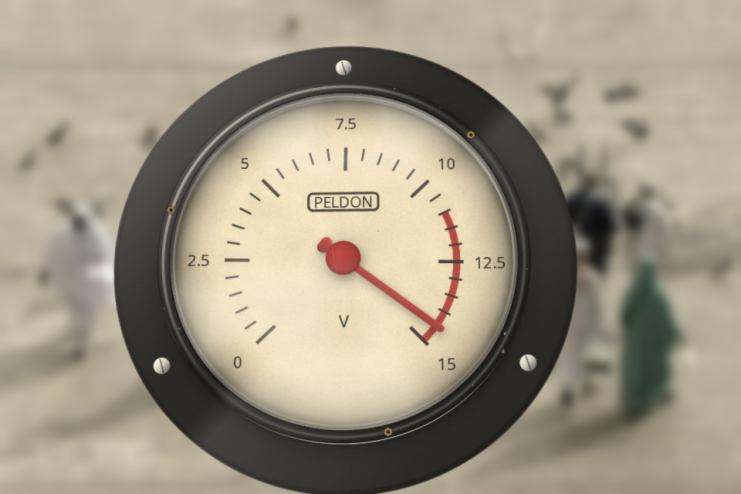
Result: 14.5,V
